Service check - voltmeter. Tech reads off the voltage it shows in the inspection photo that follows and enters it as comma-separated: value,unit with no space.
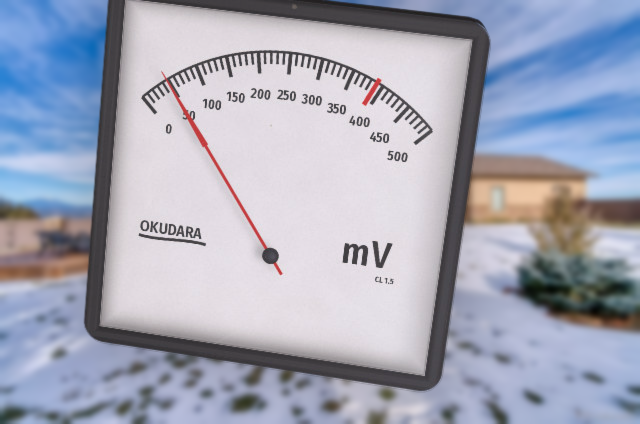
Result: 50,mV
